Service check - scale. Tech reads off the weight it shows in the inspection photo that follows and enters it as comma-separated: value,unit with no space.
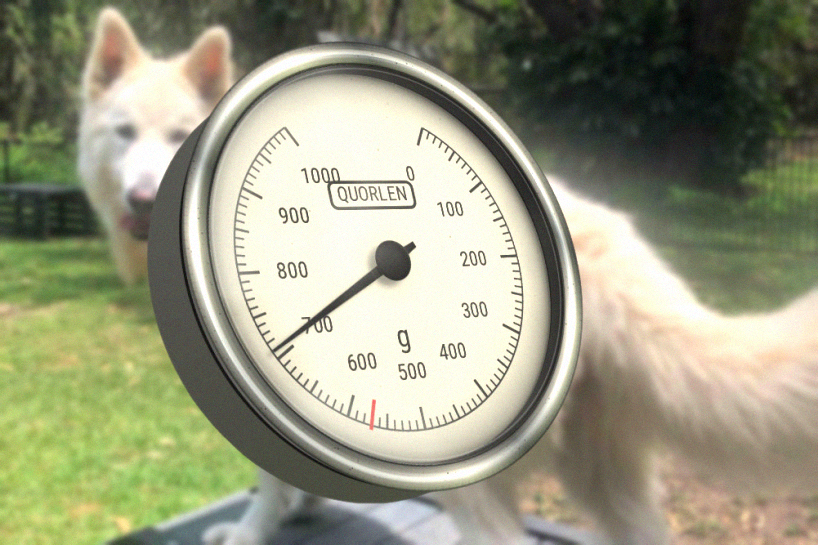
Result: 710,g
